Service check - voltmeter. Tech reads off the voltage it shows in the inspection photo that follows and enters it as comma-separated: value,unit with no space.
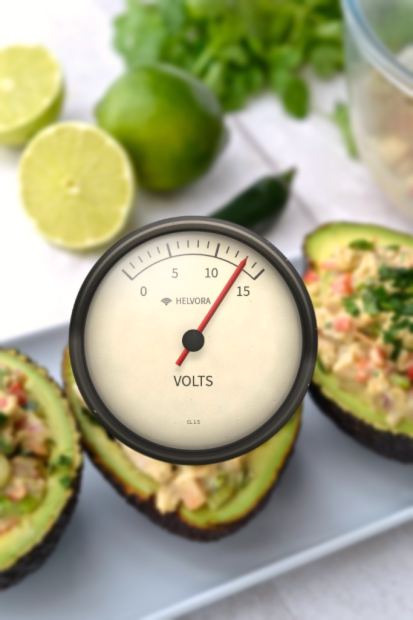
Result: 13,V
